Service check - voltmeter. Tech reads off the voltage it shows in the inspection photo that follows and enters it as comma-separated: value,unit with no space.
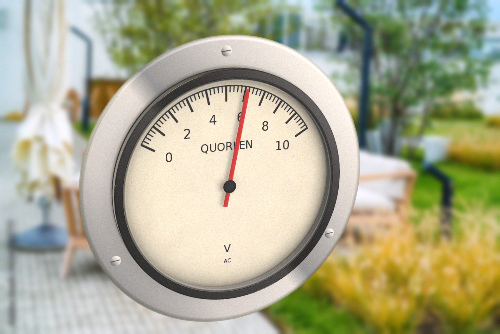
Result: 6,V
